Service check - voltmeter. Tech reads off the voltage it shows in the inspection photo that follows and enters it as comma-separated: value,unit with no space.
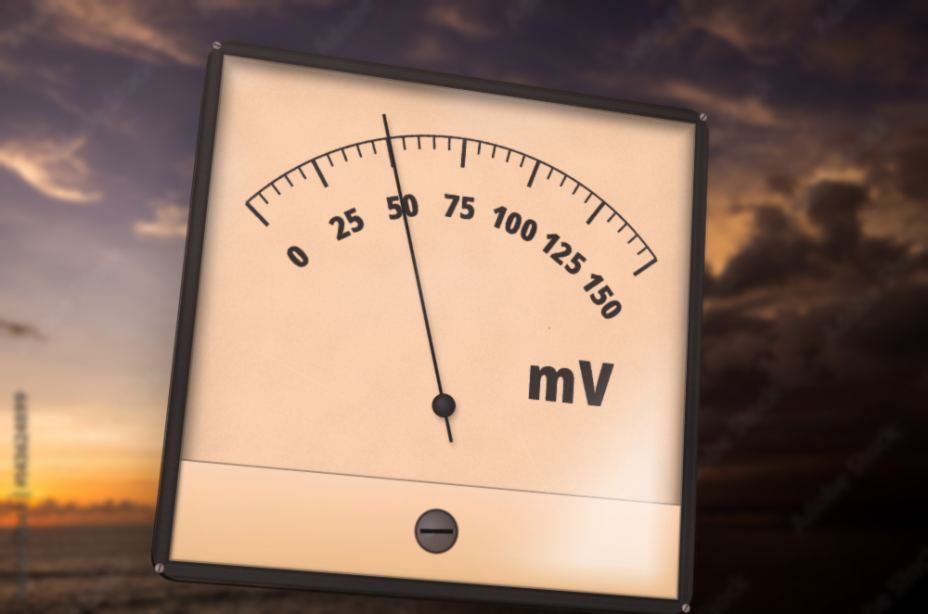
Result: 50,mV
